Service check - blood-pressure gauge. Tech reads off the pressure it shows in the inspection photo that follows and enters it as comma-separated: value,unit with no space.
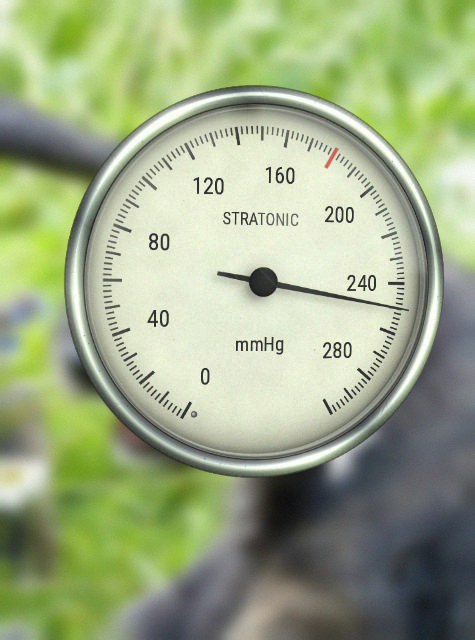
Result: 250,mmHg
